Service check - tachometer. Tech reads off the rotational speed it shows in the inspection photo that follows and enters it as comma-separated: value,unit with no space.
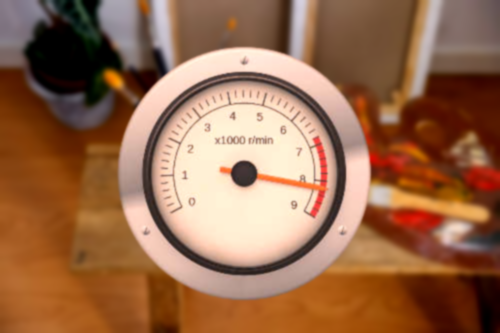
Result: 8200,rpm
